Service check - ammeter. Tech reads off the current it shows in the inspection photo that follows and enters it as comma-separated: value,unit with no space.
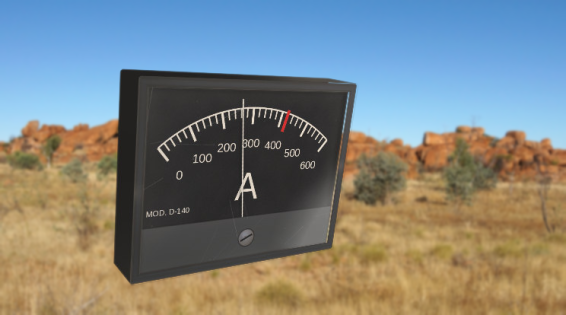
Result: 260,A
